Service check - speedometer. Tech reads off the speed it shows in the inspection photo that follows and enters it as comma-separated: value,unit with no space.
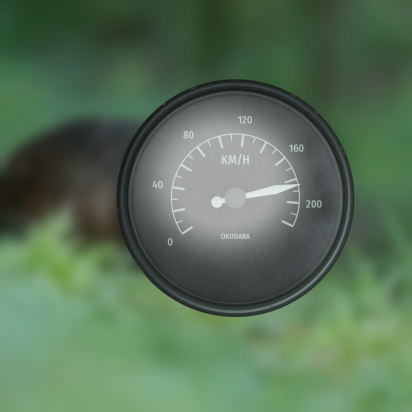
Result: 185,km/h
